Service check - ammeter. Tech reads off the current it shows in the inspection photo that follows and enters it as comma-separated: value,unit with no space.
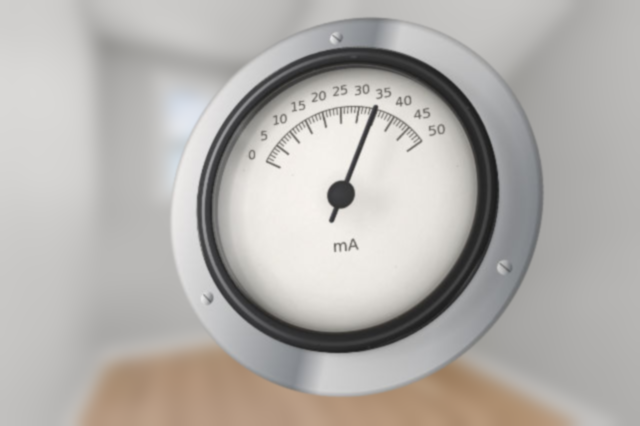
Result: 35,mA
